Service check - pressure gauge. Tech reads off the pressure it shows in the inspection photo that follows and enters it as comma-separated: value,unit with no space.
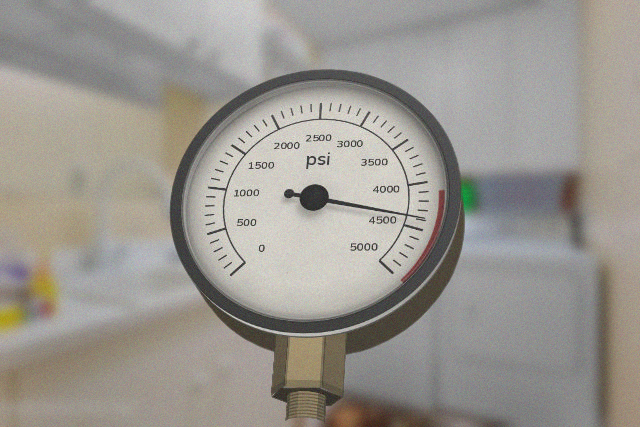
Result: 4400,psi
